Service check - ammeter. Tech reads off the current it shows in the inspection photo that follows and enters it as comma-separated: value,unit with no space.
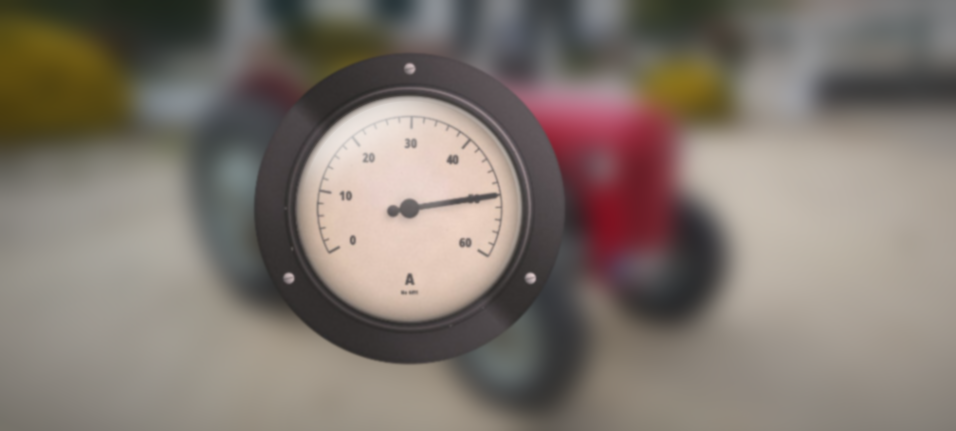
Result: 50,A
